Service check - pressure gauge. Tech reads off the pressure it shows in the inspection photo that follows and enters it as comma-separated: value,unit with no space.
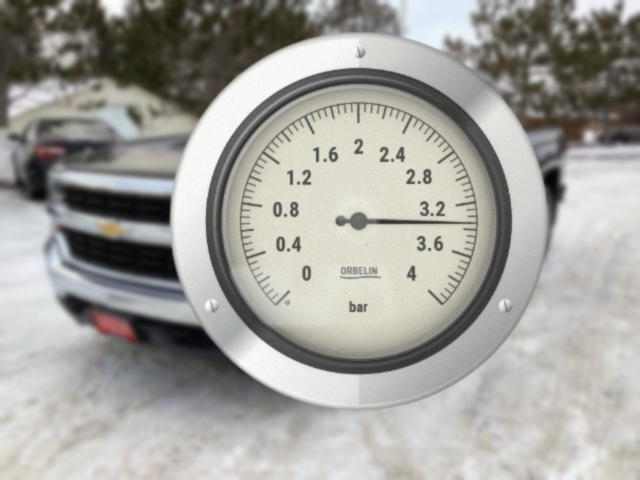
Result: 3.35,bar
